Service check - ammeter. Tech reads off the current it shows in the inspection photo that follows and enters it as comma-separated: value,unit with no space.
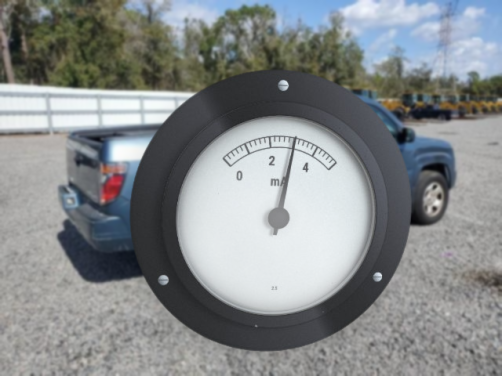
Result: 3,mA
